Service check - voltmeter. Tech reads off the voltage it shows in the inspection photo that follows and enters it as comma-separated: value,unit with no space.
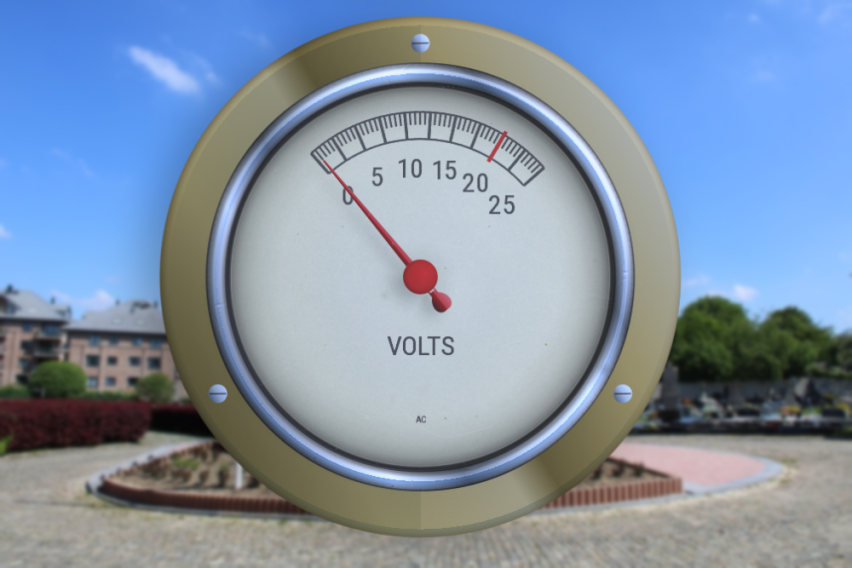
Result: 0.5,V
